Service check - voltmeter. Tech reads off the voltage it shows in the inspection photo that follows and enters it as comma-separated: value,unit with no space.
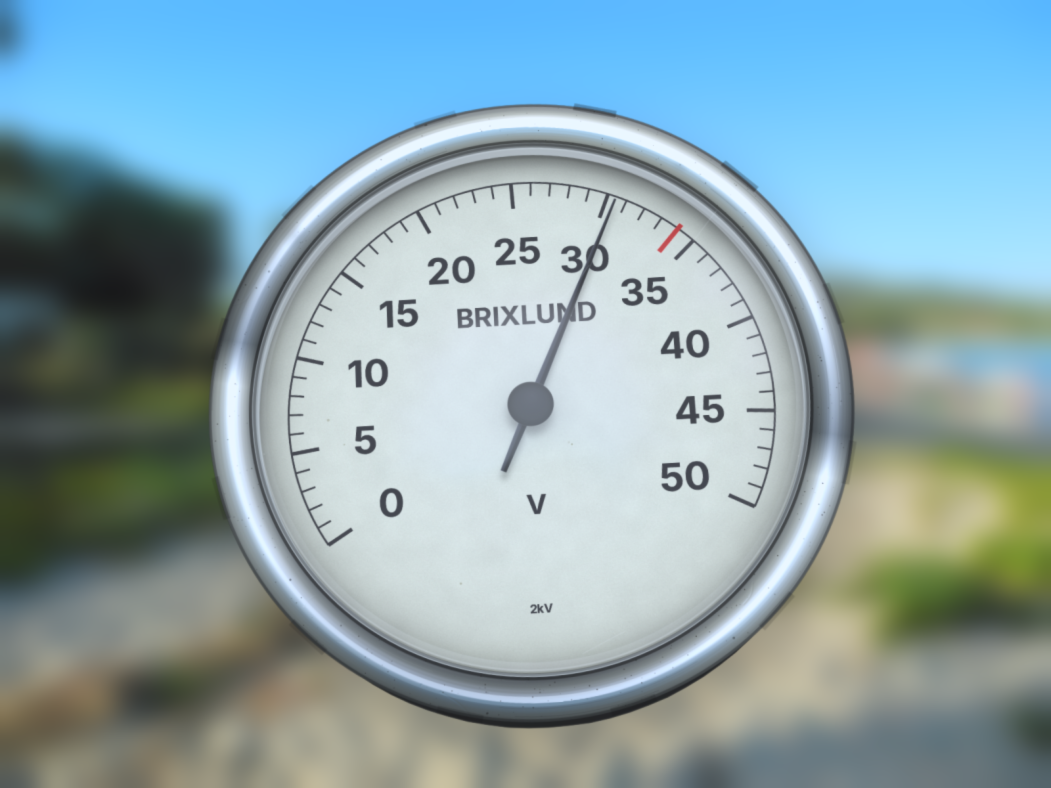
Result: 30.5,V
